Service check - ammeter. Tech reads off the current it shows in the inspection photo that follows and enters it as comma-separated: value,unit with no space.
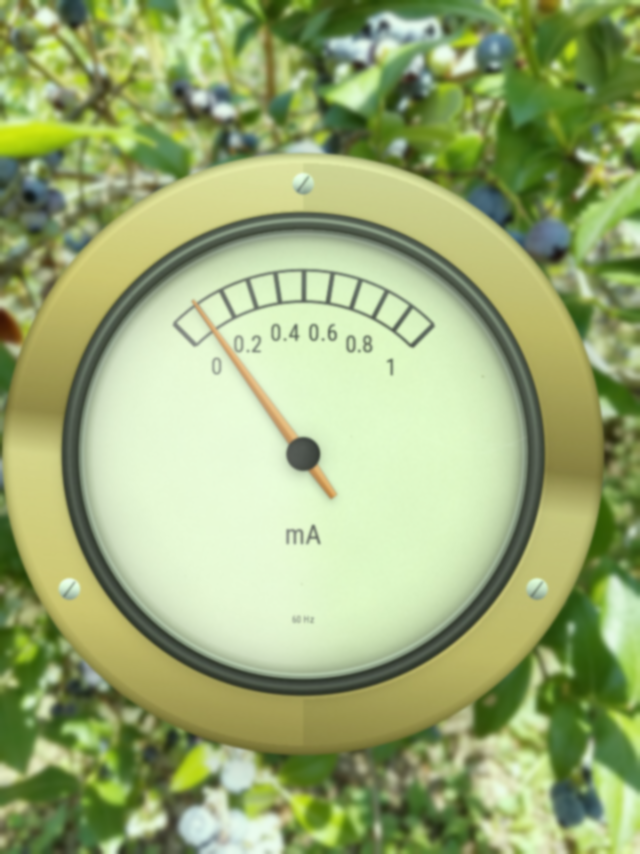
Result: 0.1,mA
